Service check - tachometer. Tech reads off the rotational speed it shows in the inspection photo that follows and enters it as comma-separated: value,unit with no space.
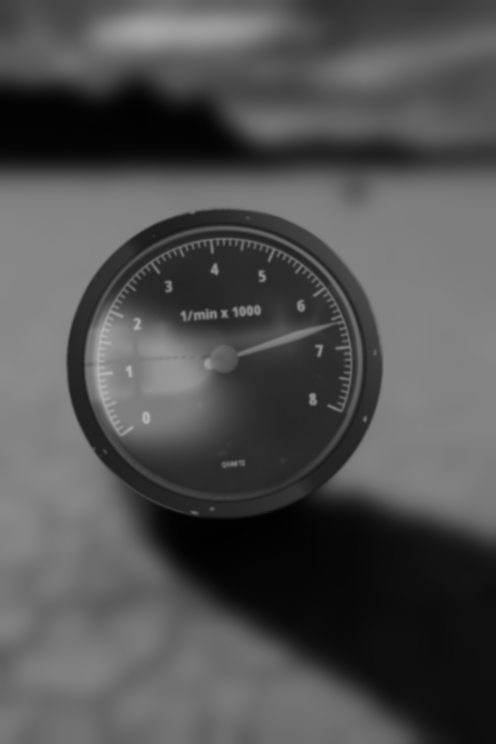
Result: 6600,rpm
